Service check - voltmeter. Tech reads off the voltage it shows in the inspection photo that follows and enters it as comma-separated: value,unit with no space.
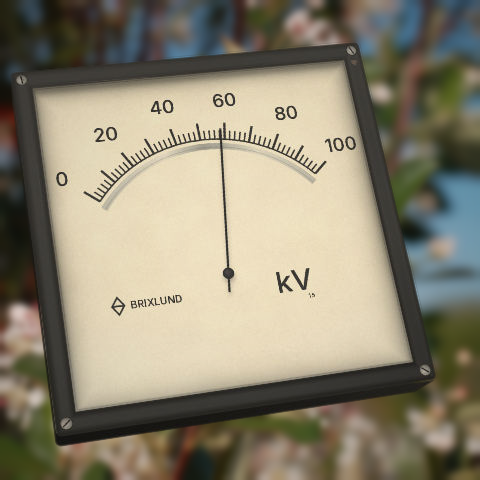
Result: 58,kV
